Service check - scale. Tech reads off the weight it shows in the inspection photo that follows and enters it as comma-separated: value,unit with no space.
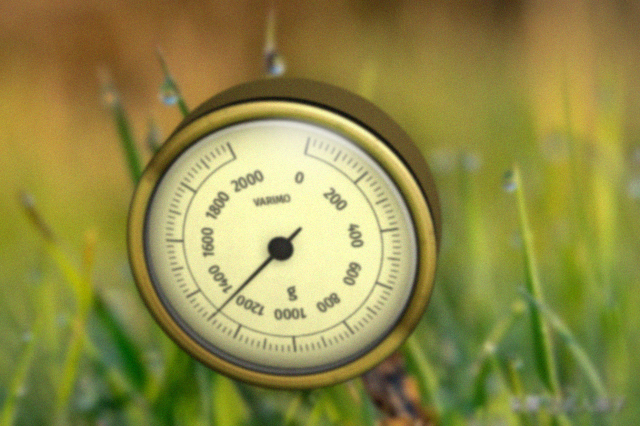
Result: 1300,g
